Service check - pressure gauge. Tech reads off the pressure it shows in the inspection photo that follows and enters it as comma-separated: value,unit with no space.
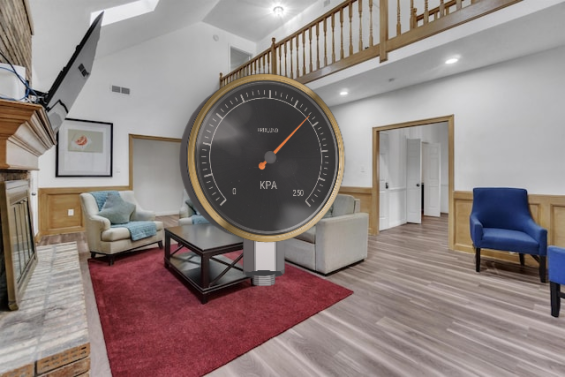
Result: 165,kPa
